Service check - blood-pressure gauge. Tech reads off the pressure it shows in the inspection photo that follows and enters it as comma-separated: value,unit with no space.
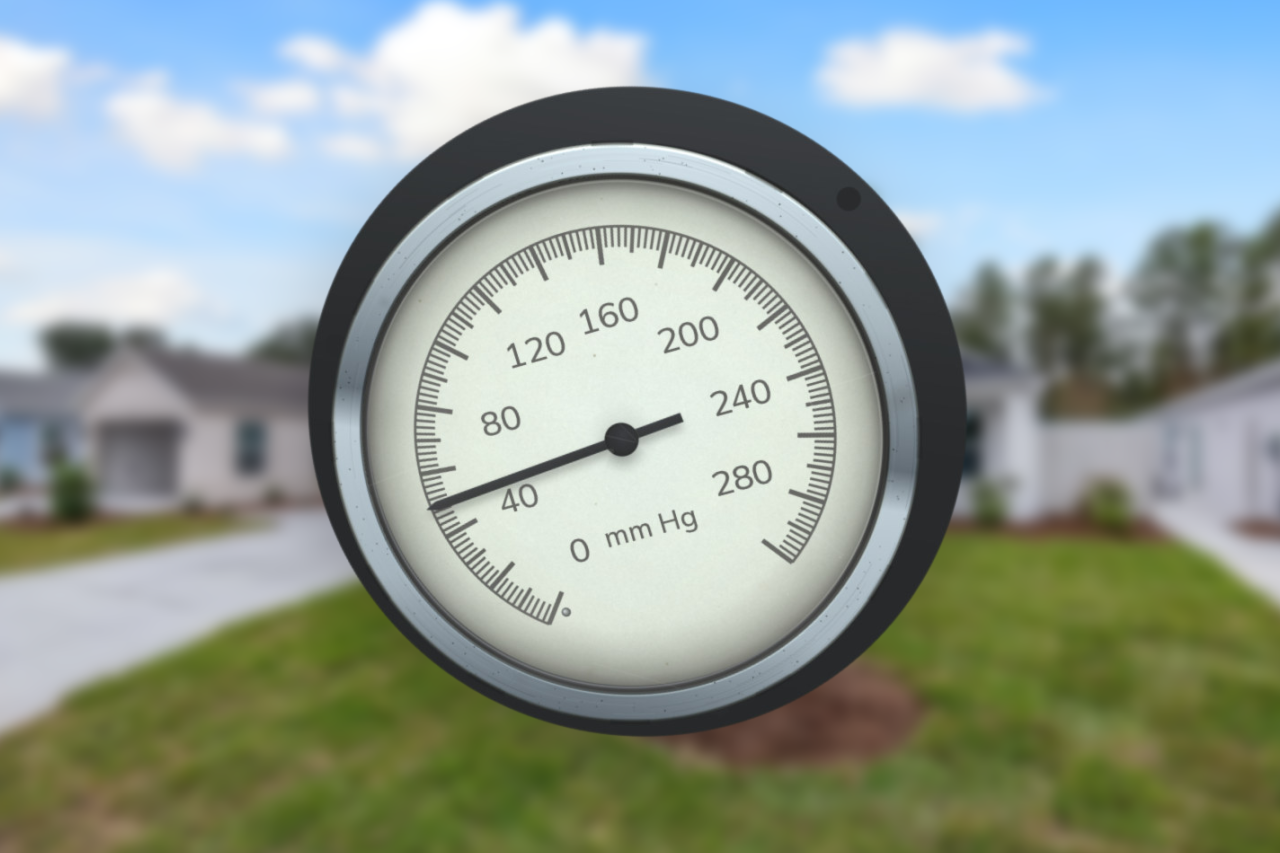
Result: 50,mmHg
